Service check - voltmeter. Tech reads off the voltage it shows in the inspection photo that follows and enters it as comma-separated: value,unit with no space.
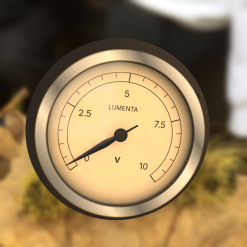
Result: 0.25,V
